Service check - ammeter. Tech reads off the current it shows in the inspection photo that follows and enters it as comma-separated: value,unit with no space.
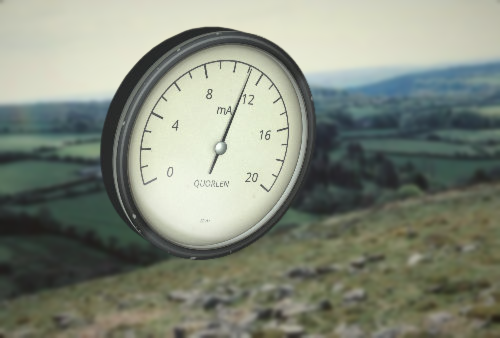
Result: 11,mA
